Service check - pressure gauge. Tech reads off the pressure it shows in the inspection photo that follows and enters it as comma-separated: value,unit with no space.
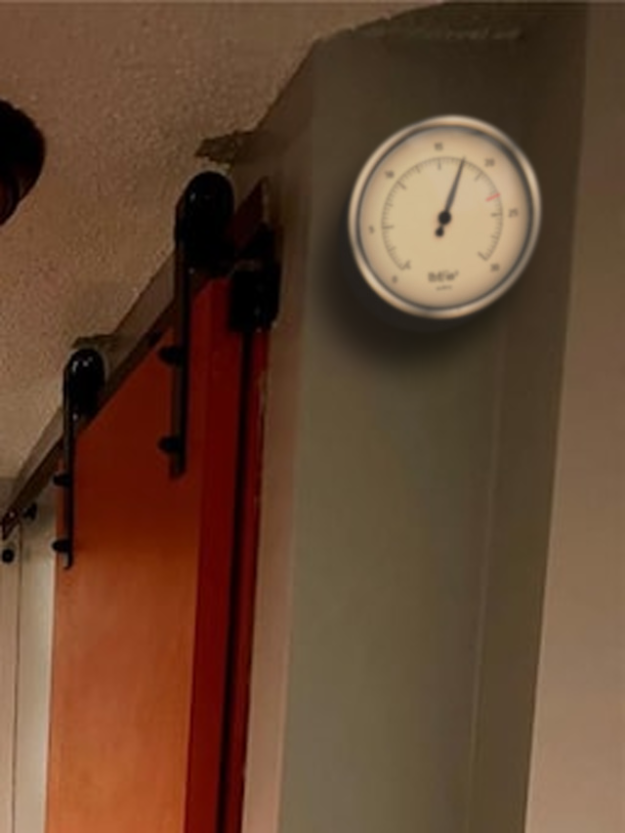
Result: 17.5,psi
